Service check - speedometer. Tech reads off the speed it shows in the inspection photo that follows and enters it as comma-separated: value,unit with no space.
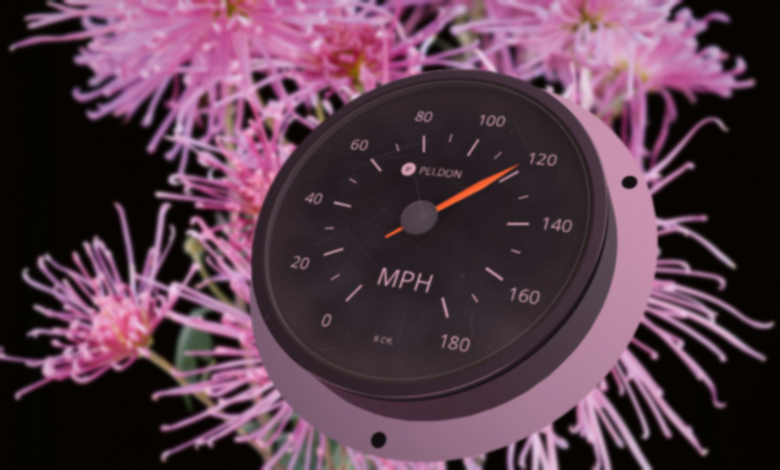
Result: 120,mph
